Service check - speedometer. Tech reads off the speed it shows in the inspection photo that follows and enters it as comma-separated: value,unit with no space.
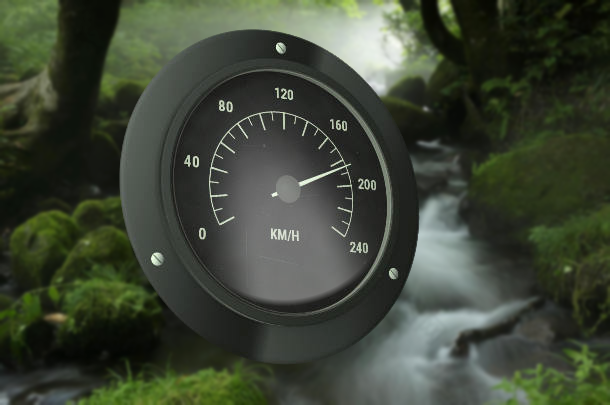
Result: 185,km/h
